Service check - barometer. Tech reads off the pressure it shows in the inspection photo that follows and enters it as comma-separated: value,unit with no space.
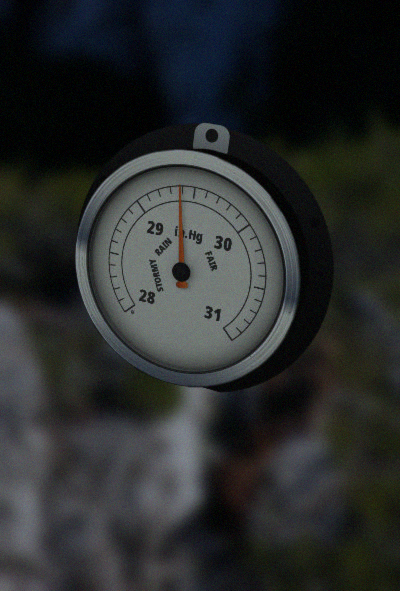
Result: 29.4,inHg
